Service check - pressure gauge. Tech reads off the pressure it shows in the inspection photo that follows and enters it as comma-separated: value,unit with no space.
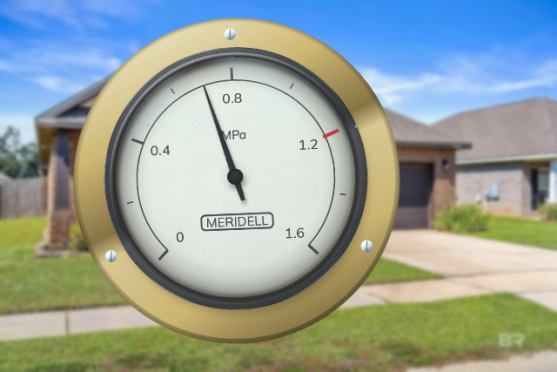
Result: 0.7,MPa
